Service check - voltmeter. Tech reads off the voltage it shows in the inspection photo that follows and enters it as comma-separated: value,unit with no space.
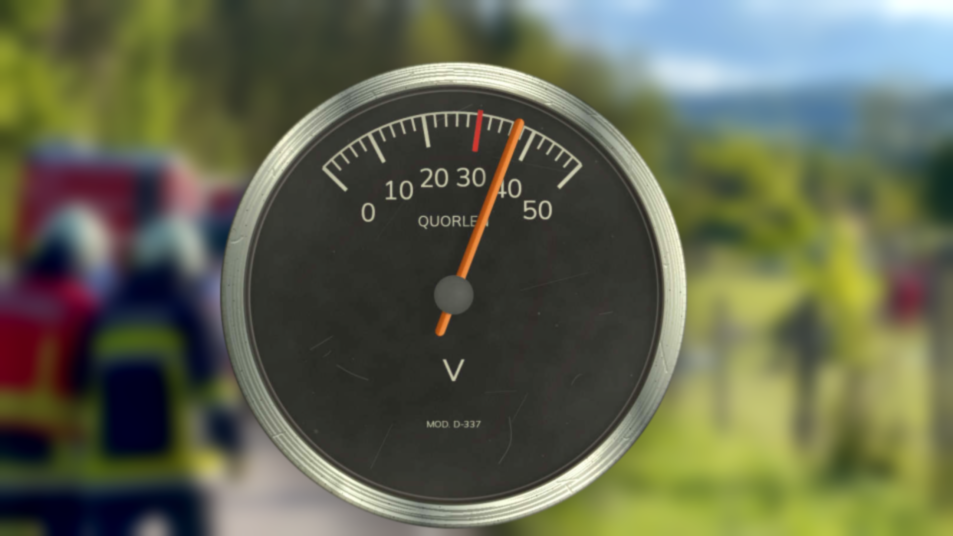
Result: 37,V
